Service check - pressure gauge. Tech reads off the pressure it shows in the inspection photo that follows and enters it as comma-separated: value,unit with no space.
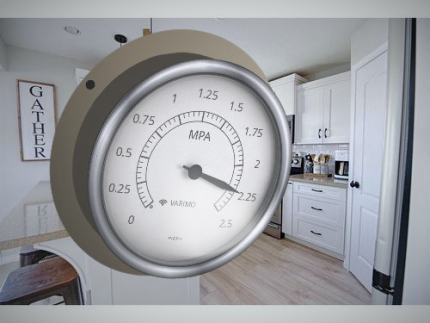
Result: 2.25,MPa
